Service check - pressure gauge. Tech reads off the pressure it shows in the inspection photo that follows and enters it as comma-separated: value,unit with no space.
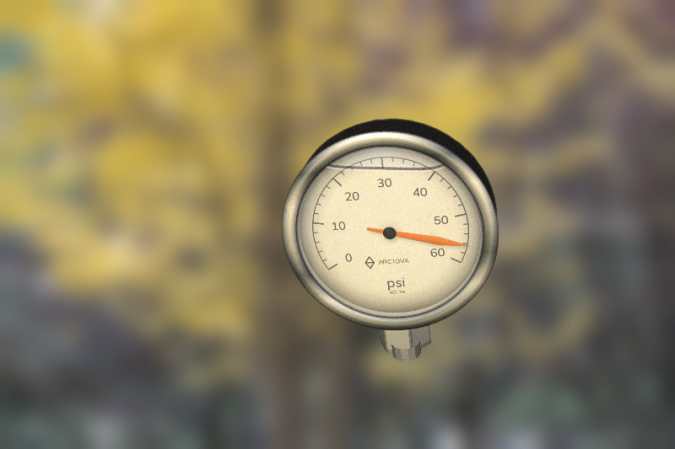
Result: 56,psi
